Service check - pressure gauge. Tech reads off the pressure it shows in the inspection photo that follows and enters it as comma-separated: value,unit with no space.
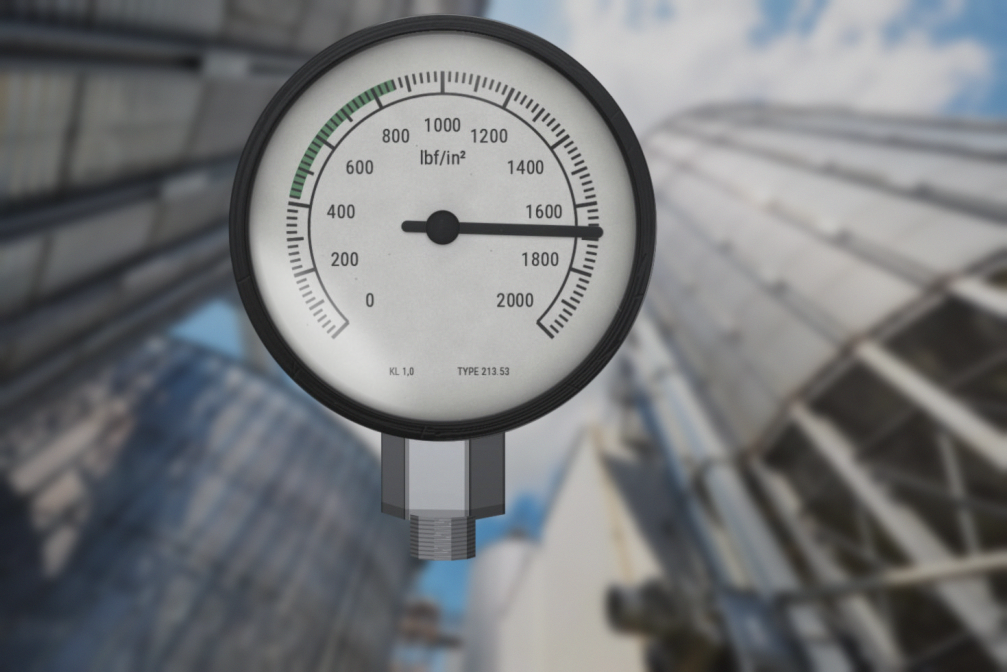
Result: 1680,psi
